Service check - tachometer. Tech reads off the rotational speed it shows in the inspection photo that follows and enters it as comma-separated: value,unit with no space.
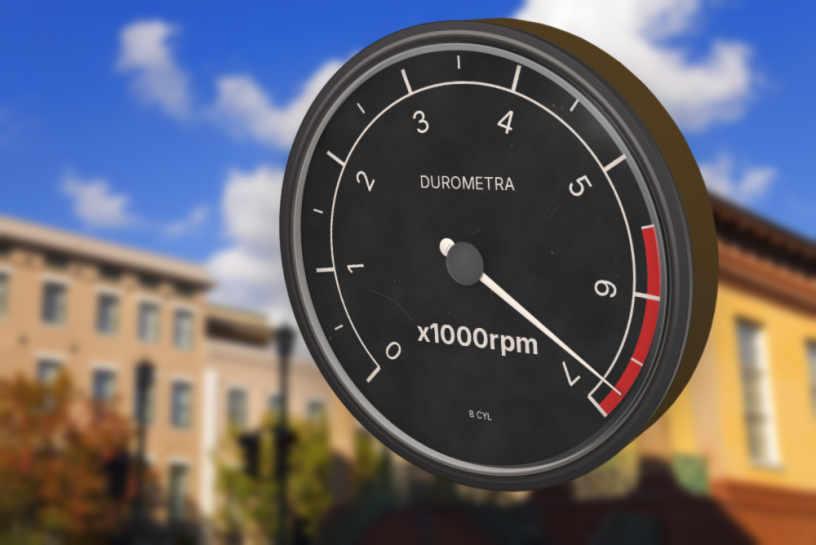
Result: 6750,rpm
